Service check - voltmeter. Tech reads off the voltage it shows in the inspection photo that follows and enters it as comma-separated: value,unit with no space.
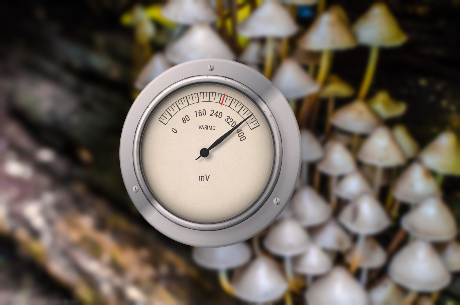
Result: 360,mV
